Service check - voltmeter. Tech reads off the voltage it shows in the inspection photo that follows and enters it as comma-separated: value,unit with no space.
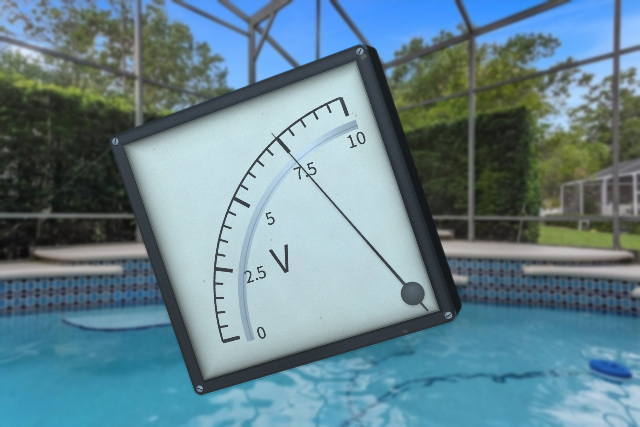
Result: 7.5,V
